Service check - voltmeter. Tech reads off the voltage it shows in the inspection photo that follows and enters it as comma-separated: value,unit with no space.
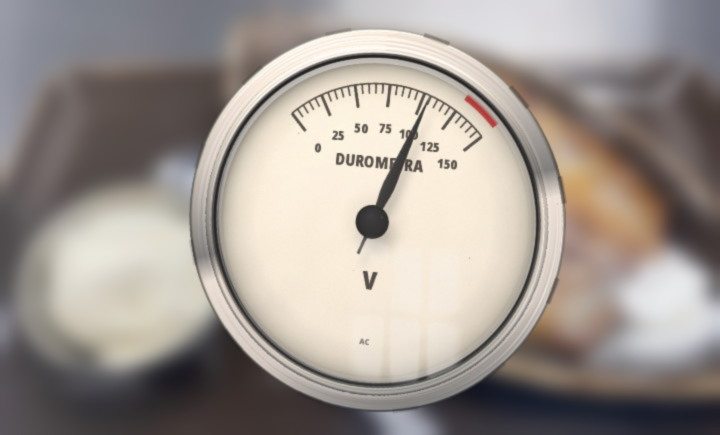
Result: 105,V
